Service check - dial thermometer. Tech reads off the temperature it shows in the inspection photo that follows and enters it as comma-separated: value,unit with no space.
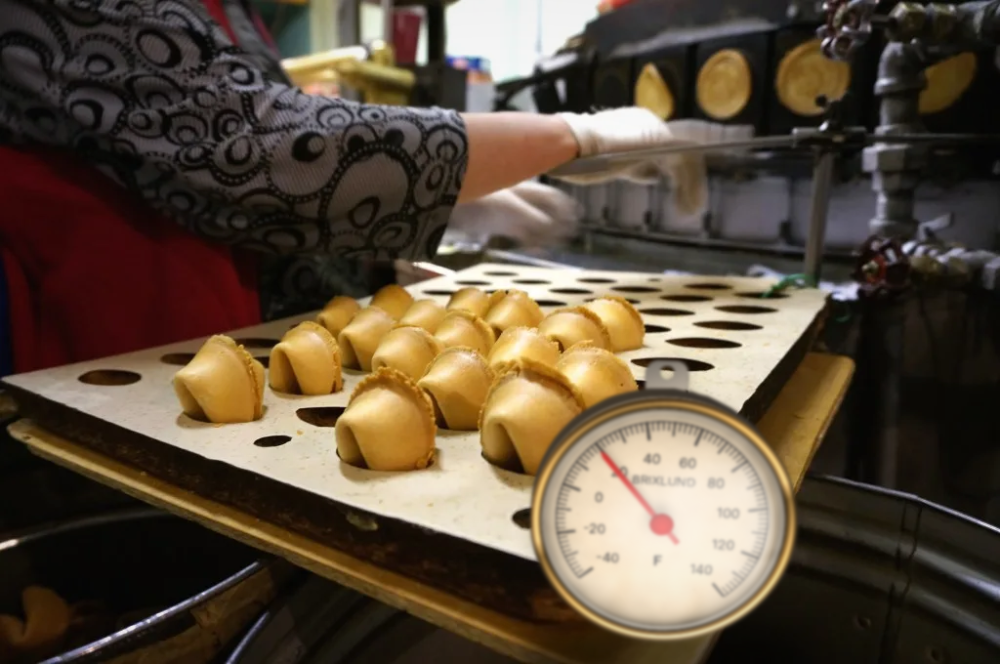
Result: 20,°F
